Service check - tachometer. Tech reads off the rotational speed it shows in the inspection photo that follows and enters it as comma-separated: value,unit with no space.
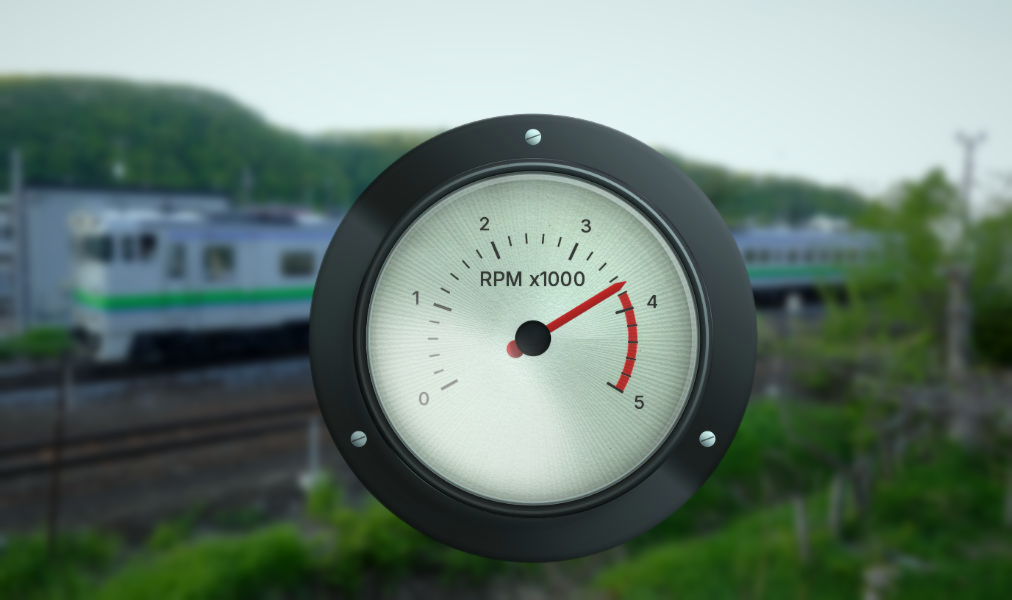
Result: 3700,rpm
